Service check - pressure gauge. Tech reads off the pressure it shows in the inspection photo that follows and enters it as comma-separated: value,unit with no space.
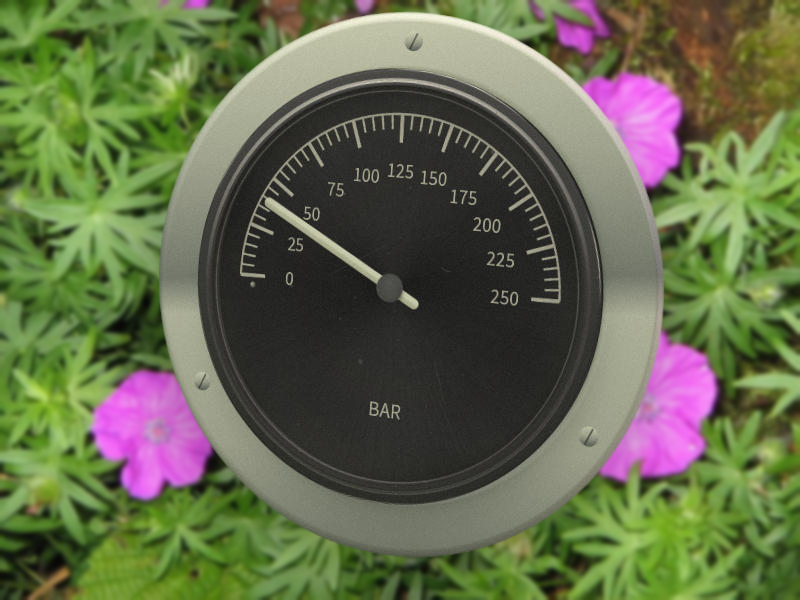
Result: 40,bar
